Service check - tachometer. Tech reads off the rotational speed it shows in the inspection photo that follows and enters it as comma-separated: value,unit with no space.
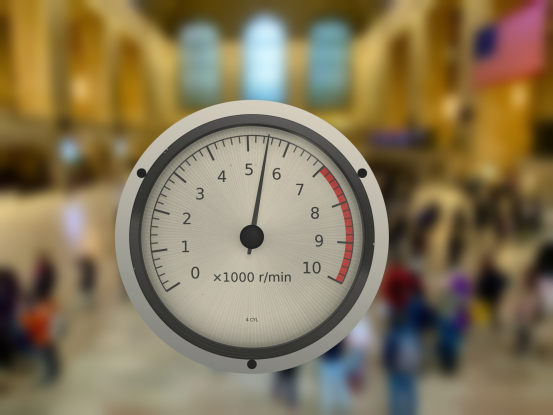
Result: 5500,rpm
